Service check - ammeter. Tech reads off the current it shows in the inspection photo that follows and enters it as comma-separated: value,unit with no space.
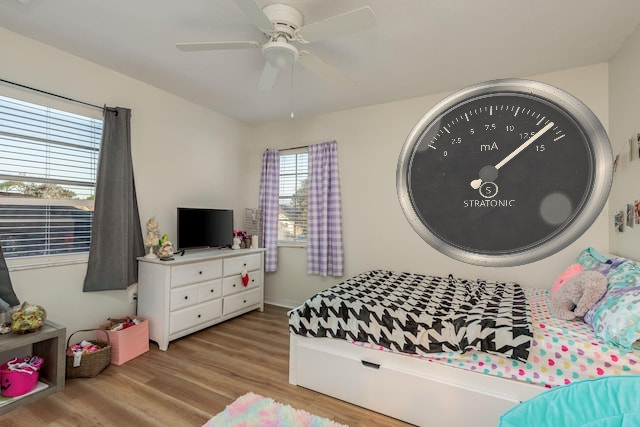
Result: 13.5,mA
